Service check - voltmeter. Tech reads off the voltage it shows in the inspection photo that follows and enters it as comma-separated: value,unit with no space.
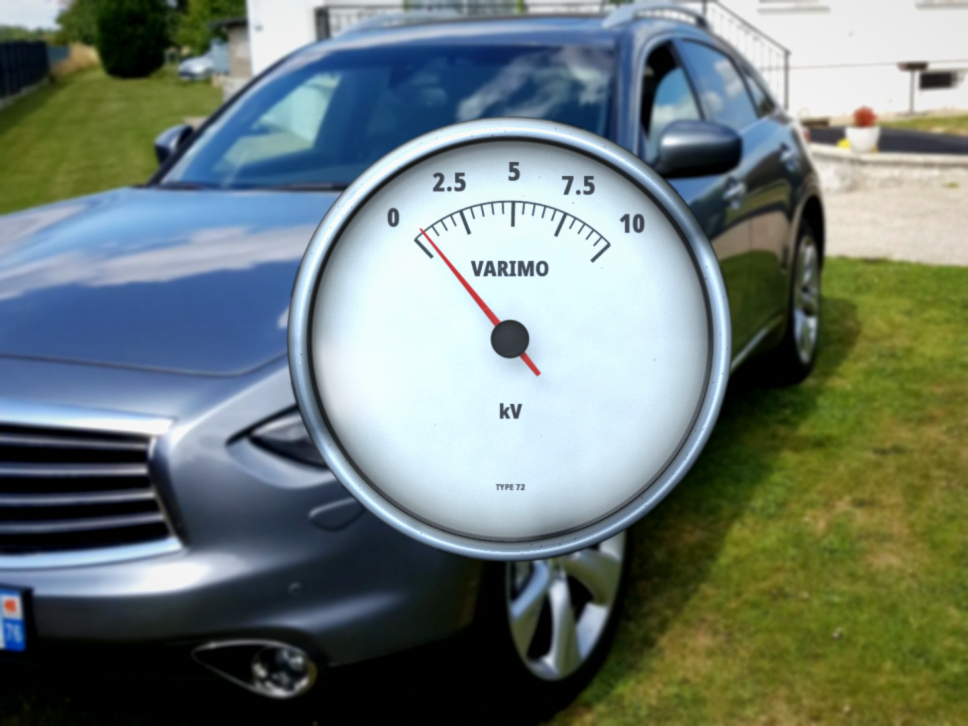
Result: 0.5,kV
